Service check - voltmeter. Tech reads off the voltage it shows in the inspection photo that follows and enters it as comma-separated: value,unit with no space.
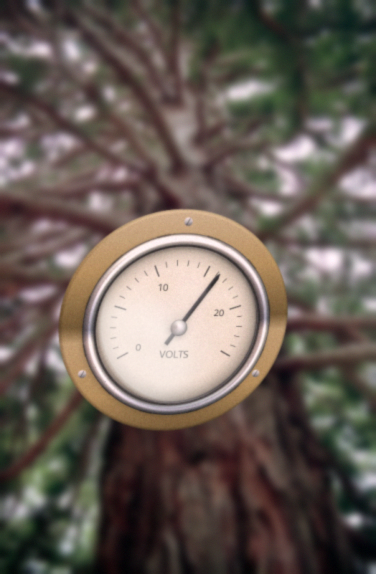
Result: 16,V
